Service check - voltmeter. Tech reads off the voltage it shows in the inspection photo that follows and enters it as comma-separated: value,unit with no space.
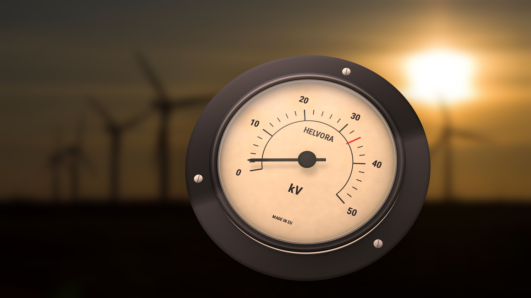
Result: 2,kV
